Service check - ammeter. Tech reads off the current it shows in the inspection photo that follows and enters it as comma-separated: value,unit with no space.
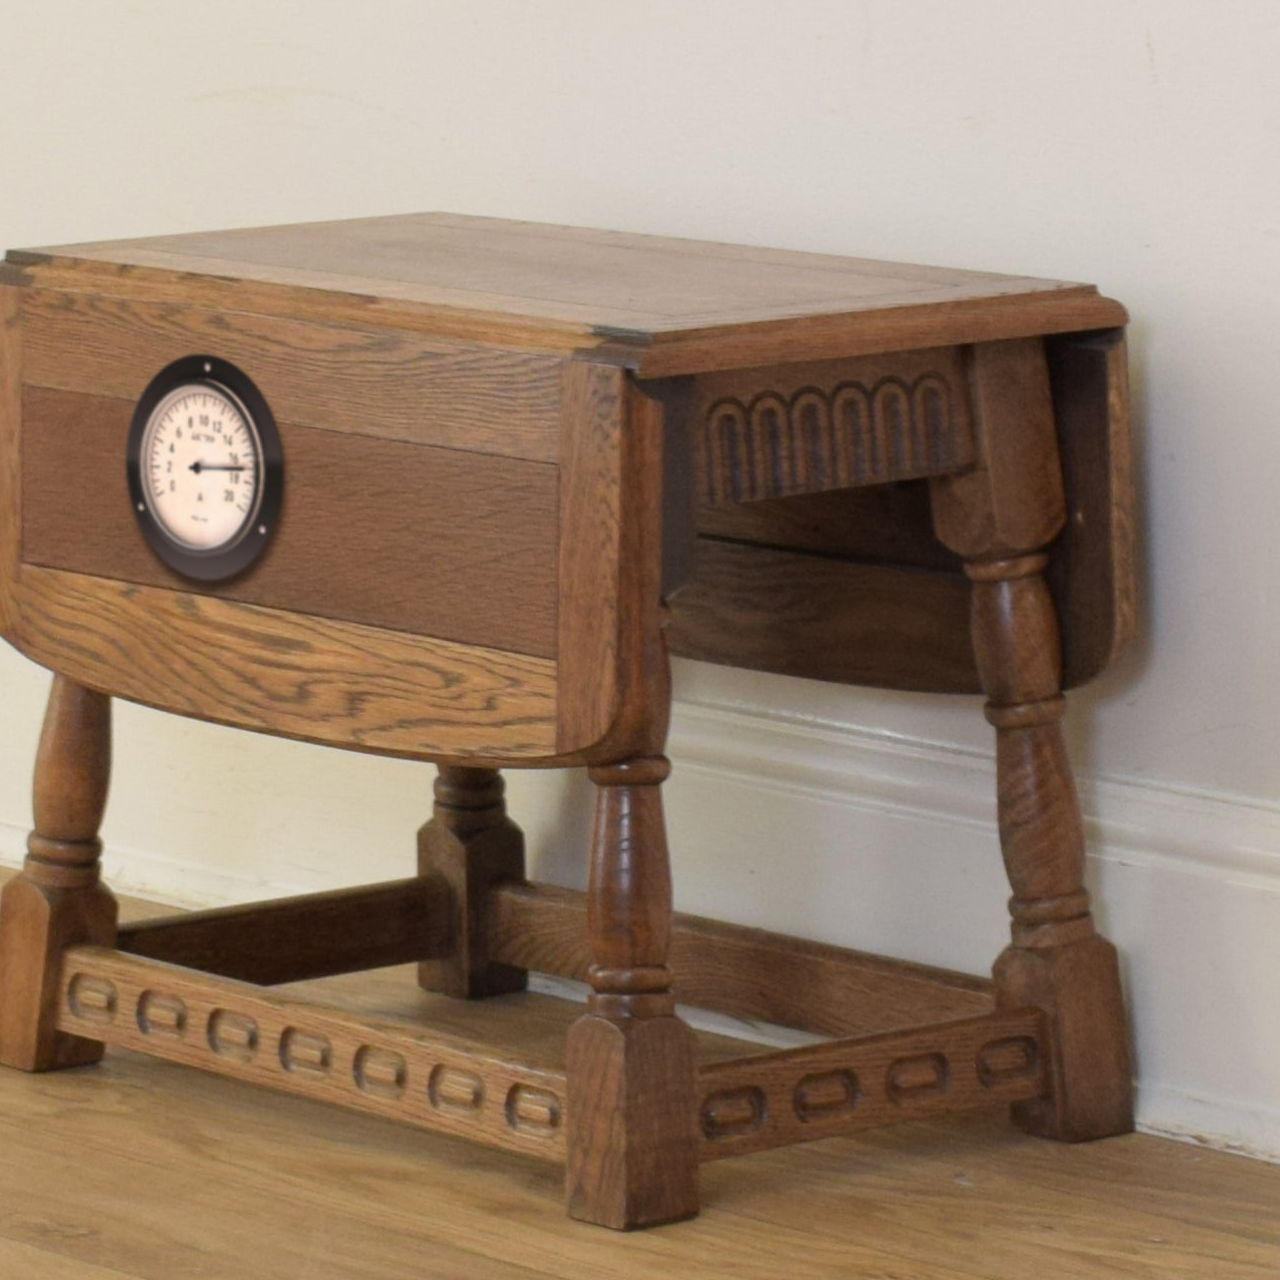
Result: 17,A
